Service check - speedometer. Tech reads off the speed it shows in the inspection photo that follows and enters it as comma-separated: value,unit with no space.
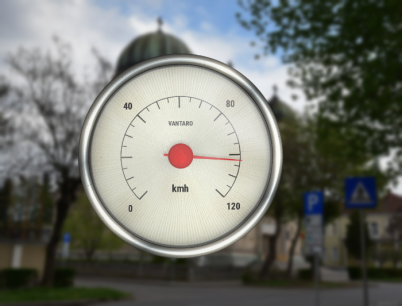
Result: 102.5,km/h
